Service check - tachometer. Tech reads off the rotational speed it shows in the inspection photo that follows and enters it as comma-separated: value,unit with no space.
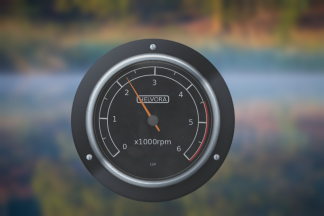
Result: 2250,rpm
